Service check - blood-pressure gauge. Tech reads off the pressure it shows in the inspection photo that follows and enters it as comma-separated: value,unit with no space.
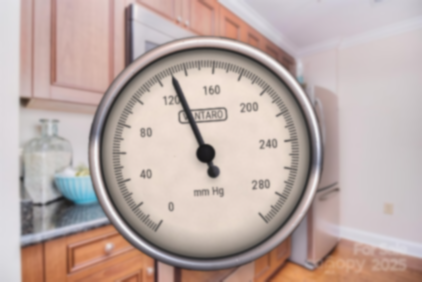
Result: 130,mmHg
